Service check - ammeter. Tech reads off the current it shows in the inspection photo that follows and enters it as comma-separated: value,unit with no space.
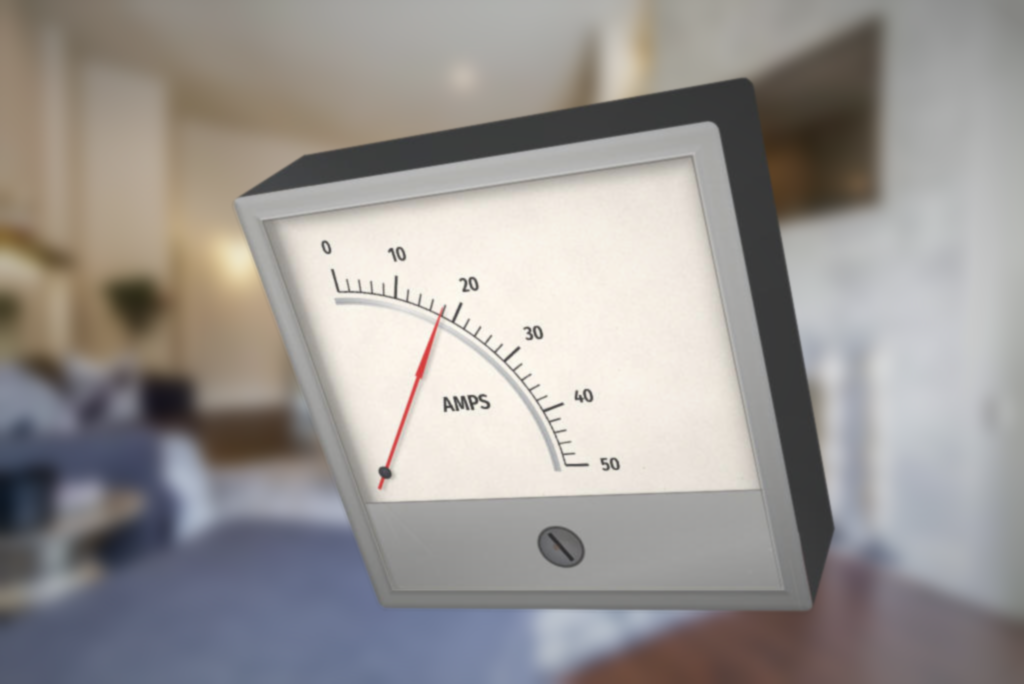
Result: 18,A
